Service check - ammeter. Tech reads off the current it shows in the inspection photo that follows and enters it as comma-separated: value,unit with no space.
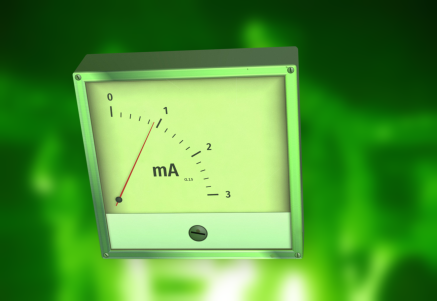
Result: 0.9,mA
